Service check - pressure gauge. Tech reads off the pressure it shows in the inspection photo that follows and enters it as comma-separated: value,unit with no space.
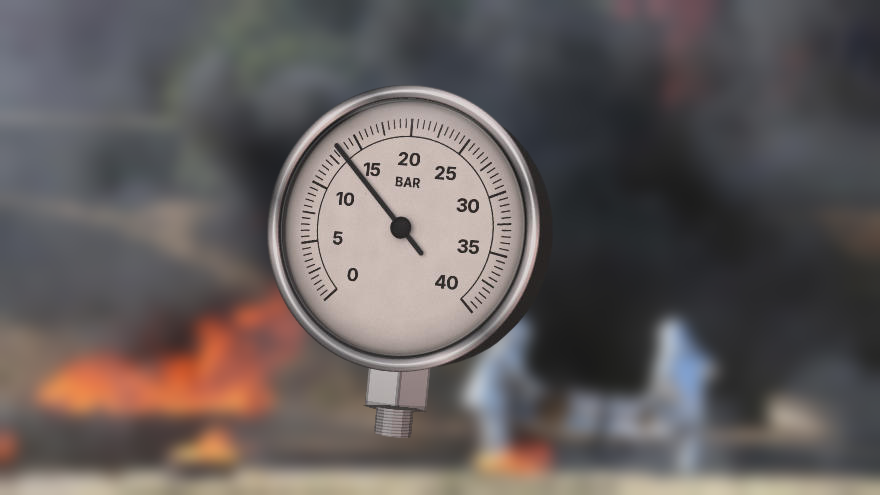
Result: 13.5,bar
